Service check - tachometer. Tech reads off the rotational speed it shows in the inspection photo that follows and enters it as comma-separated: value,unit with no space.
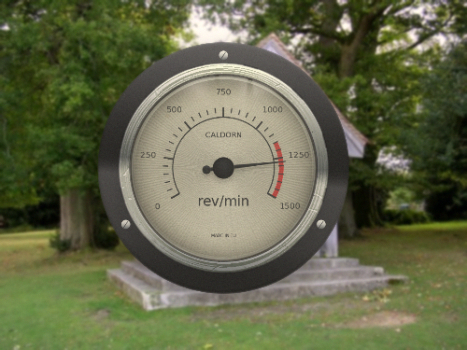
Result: 1275,rpm
